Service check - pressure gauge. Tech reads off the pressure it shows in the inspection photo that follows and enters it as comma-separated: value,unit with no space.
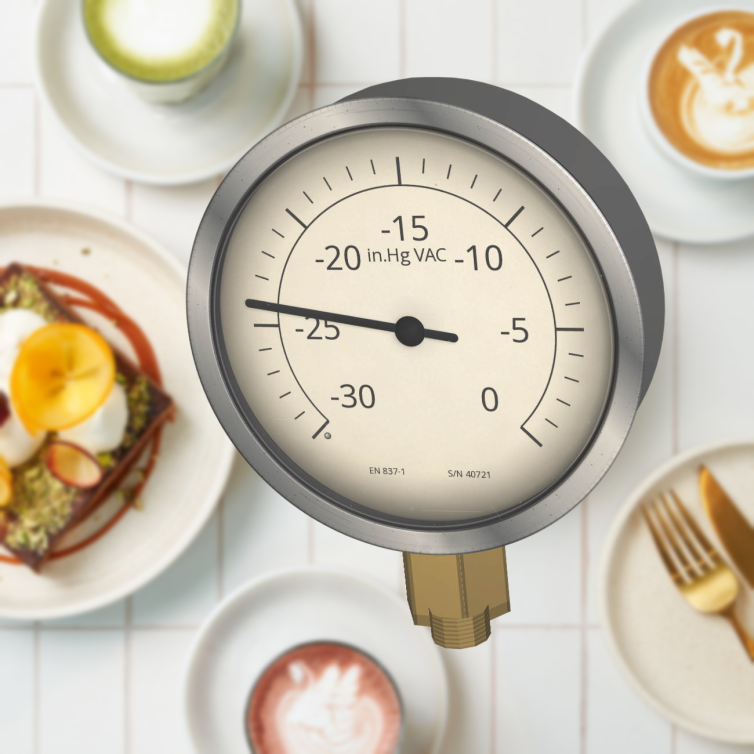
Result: -24,inHg
